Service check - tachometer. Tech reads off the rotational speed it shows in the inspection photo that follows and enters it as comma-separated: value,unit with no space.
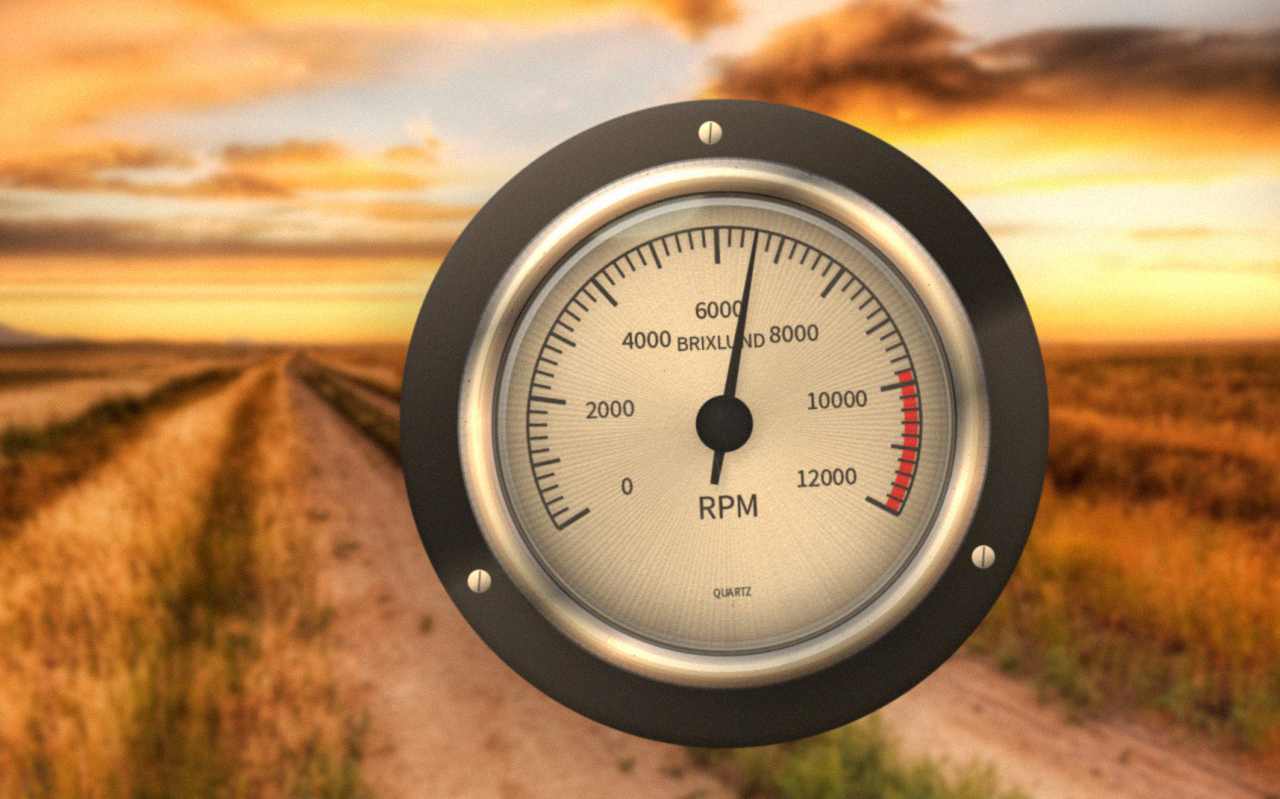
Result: 6600,rpm
